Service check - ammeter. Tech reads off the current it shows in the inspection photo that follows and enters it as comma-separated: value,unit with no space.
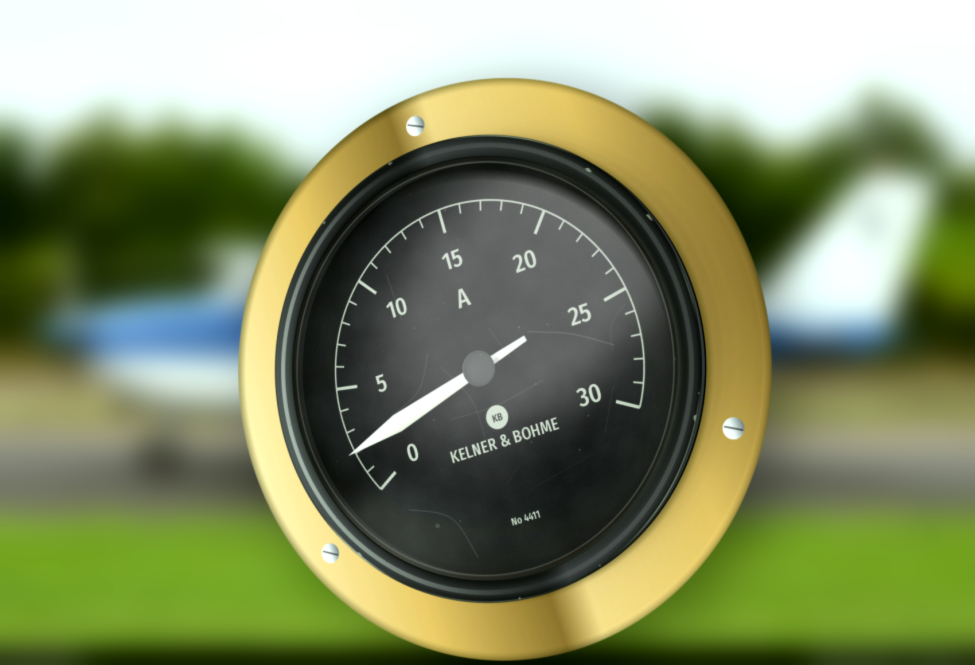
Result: 2,A
